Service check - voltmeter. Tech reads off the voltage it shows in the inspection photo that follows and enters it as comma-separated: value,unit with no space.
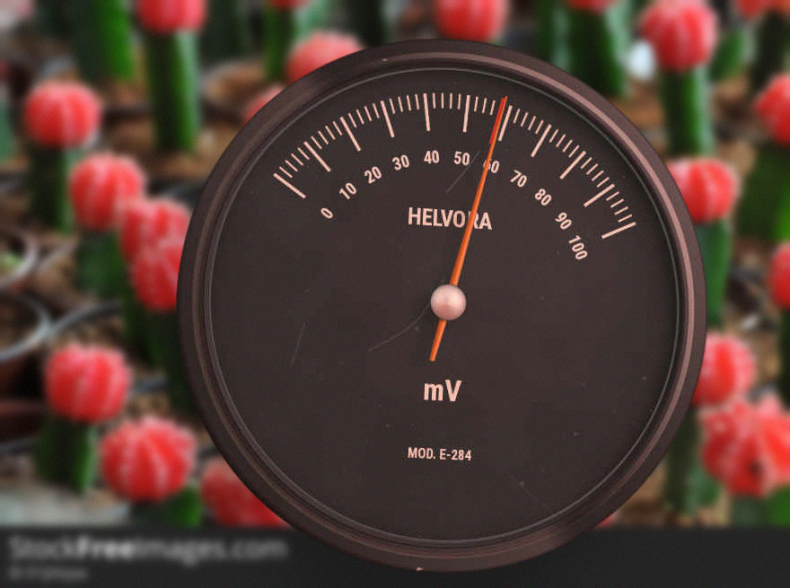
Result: 58,mV
